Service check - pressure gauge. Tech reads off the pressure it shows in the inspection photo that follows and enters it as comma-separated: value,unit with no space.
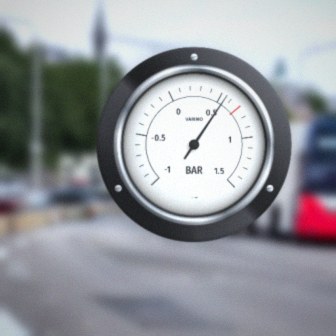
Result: 0.55,bar
